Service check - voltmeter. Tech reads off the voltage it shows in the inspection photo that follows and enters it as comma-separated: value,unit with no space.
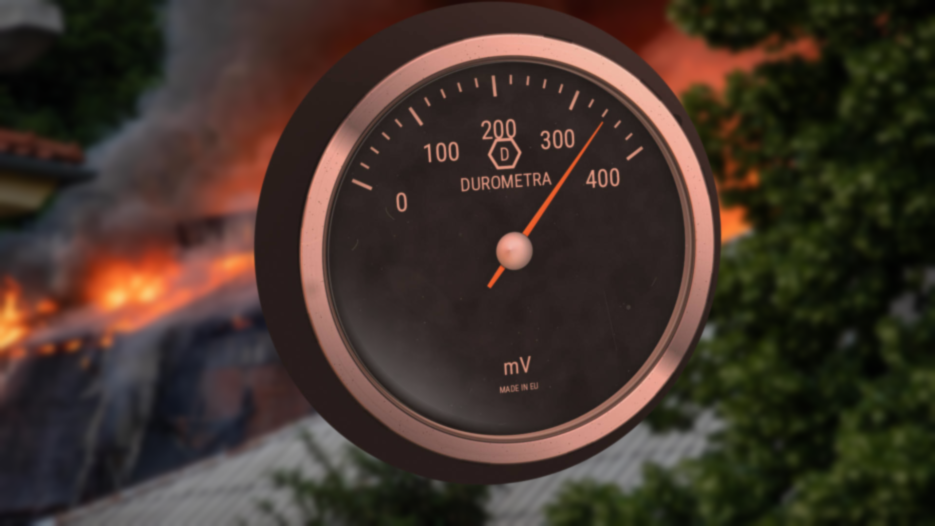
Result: 340,mV
